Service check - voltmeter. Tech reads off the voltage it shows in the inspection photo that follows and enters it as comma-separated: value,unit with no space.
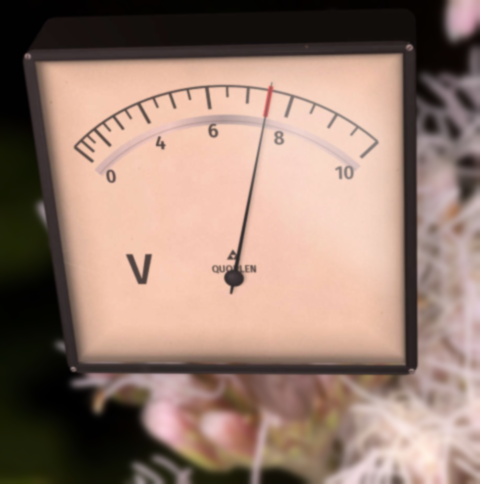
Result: 7.5,V
